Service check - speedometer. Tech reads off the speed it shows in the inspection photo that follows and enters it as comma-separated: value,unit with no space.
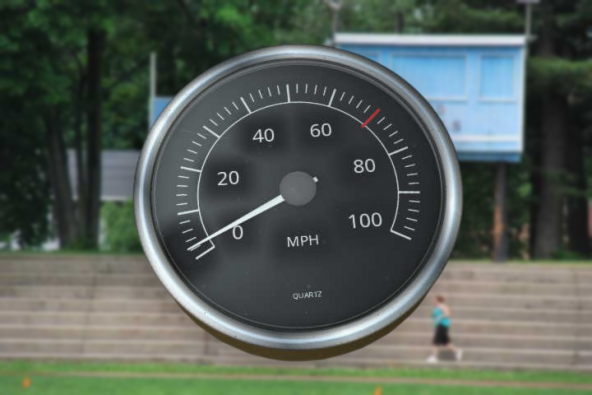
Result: 2,mph
